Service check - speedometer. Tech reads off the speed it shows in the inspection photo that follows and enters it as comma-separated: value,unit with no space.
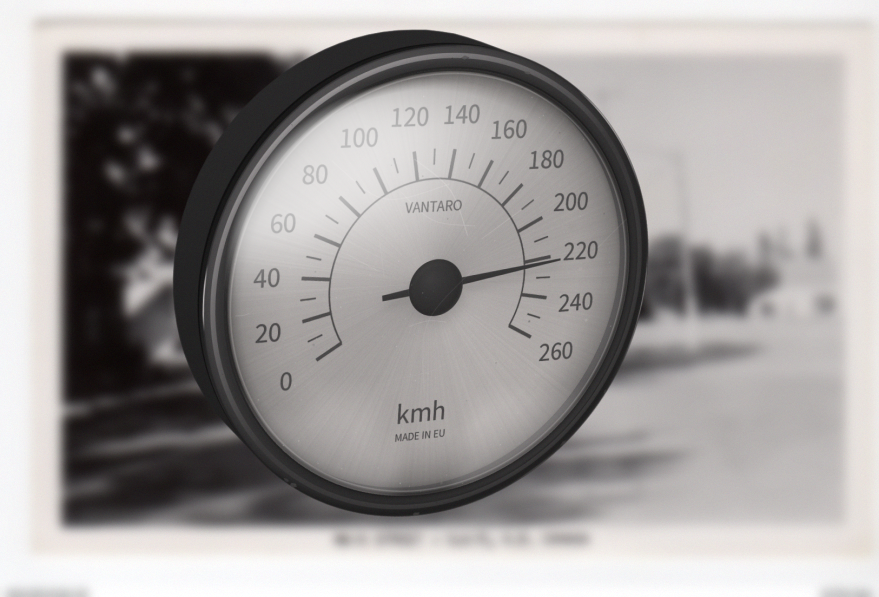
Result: 220,km/h
